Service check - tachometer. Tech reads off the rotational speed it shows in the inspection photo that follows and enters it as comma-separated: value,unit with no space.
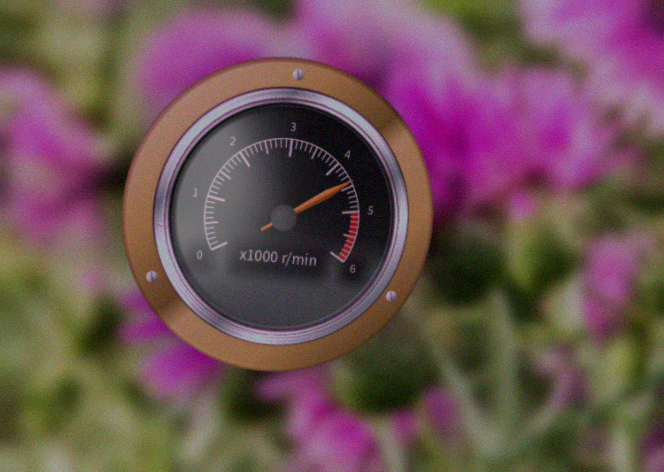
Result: 4400,rpm
